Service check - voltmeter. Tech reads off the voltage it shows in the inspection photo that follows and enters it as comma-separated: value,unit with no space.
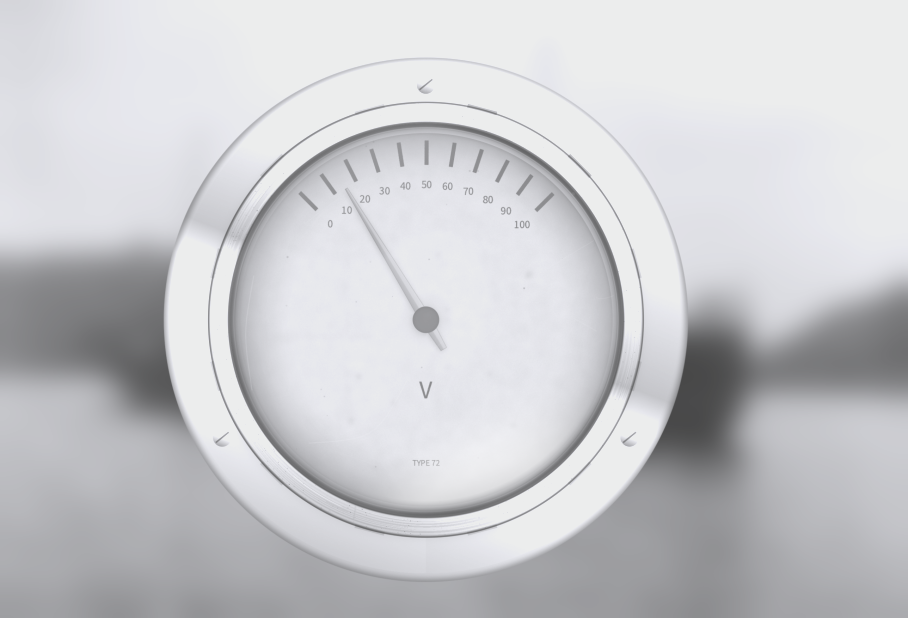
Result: 15,V
